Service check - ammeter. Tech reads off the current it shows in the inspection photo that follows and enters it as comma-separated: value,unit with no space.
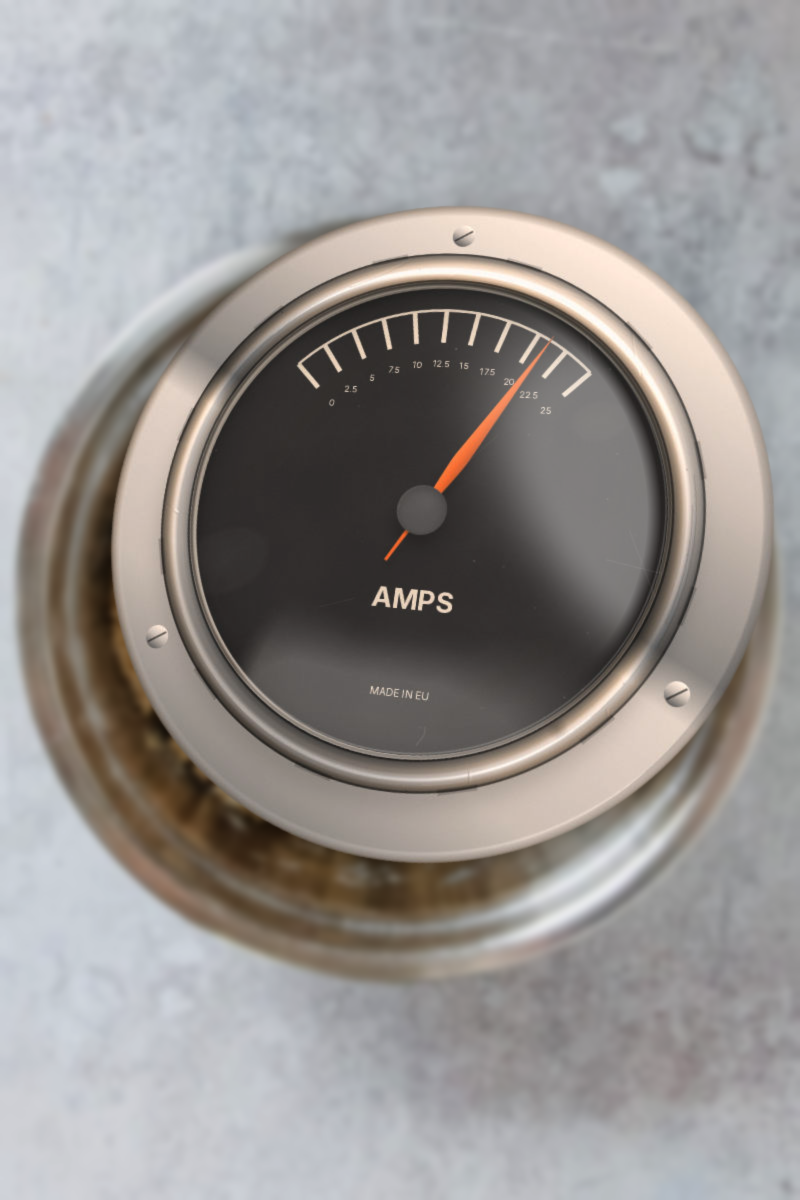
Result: 21.25,A
